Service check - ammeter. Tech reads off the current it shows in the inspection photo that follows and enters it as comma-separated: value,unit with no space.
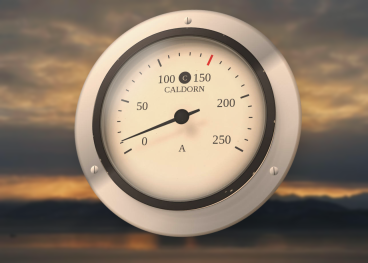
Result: 10,A
